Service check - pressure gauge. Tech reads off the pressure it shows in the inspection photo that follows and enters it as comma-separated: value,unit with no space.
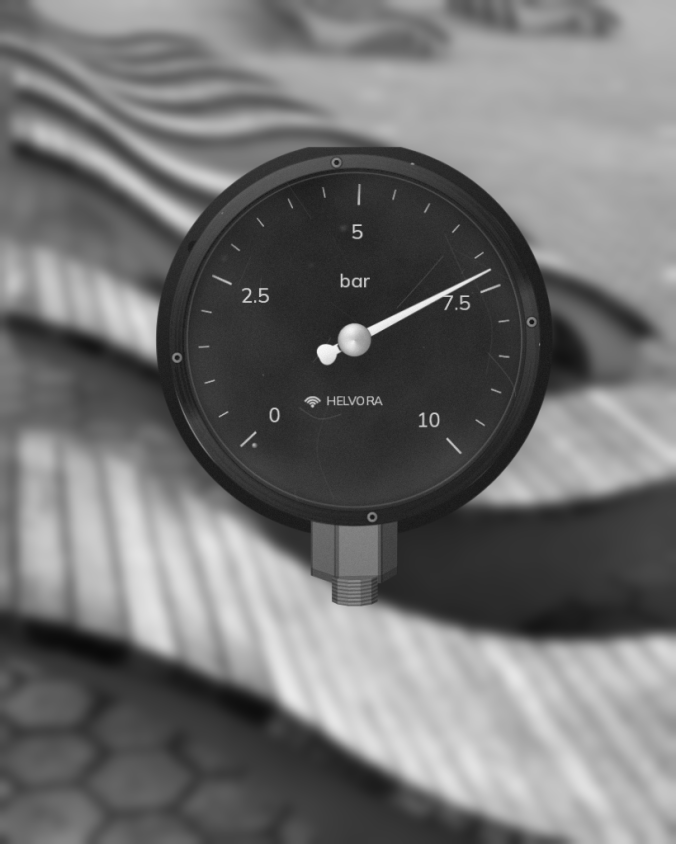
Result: 7.25,bar
